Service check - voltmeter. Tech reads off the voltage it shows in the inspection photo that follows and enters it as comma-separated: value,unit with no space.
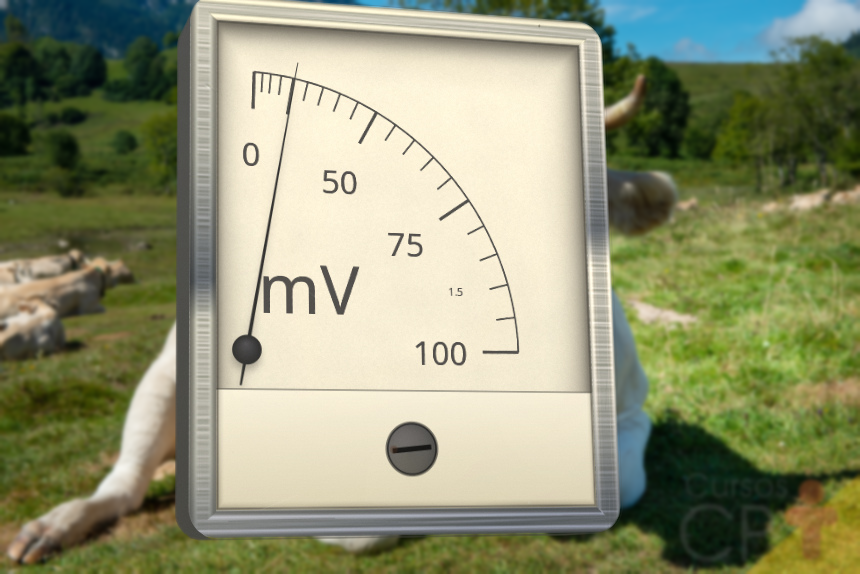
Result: 25,mV
